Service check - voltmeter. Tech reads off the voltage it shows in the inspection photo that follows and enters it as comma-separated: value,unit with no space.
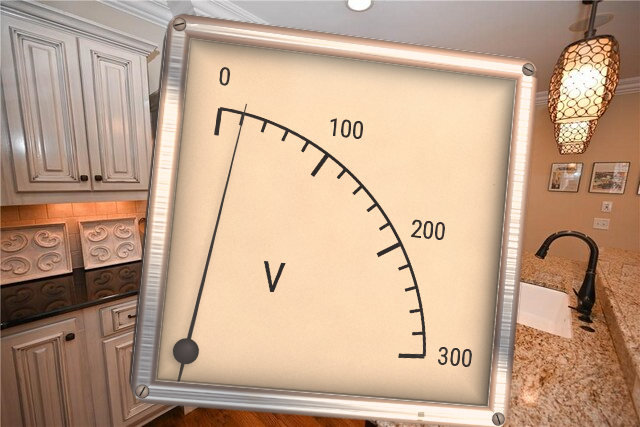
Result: 20,V
